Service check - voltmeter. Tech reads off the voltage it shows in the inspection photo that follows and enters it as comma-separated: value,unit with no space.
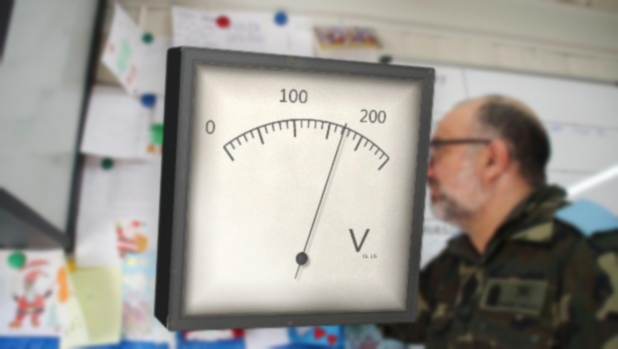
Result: 170,V
